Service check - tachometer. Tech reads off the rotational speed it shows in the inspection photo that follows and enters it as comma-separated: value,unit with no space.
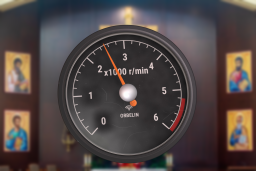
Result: 2500,rpm
